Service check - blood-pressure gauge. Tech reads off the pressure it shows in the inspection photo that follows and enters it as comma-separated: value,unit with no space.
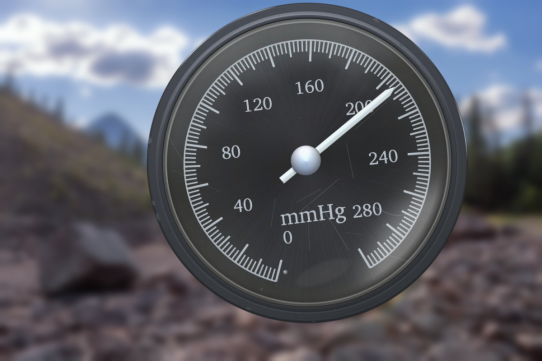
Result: 206,mmHg
